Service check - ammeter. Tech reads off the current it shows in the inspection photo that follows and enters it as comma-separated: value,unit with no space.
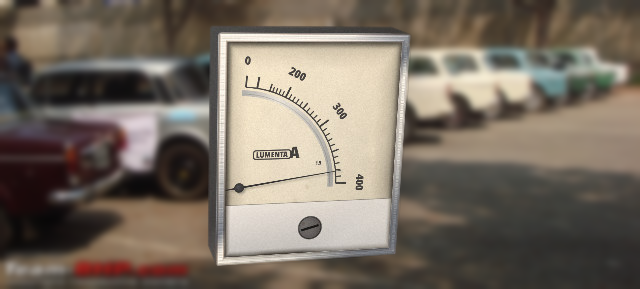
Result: 380,A
